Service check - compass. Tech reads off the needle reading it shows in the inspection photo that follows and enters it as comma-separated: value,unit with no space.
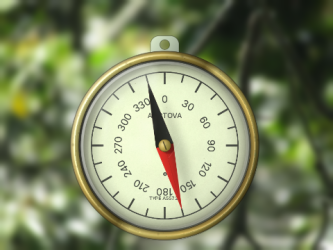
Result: 165,°
